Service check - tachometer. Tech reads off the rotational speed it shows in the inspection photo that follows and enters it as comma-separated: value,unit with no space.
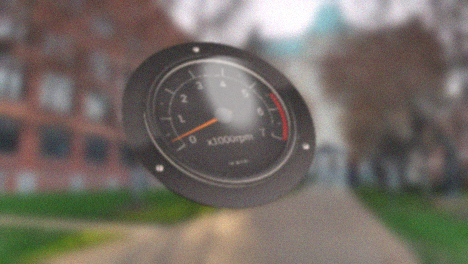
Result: 250,rpm
